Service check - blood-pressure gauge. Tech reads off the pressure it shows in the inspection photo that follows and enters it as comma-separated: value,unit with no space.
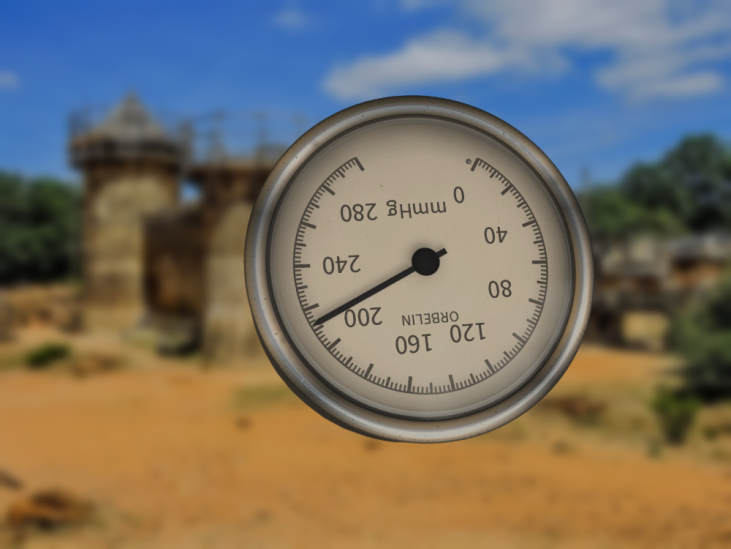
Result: 212,mmHg
